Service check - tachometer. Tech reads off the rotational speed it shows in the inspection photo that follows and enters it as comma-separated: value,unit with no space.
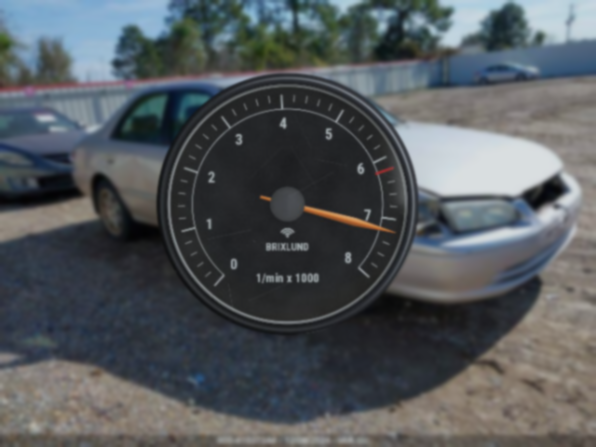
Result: 7200,rpm
